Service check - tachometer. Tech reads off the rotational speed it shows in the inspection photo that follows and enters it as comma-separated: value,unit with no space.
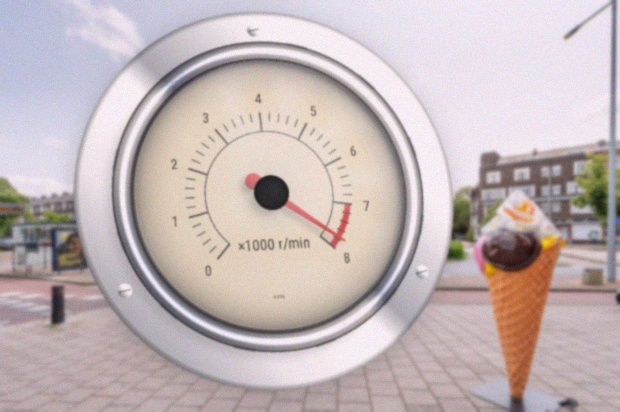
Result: 7800,rpm
